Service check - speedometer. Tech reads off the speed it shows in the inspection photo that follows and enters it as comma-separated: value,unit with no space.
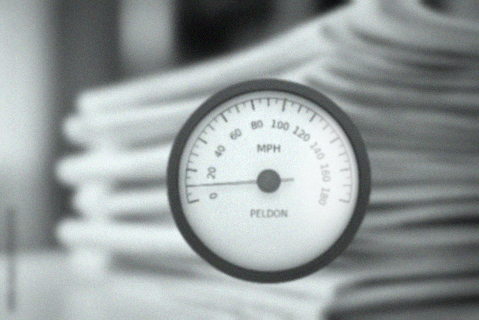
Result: 10,mph
